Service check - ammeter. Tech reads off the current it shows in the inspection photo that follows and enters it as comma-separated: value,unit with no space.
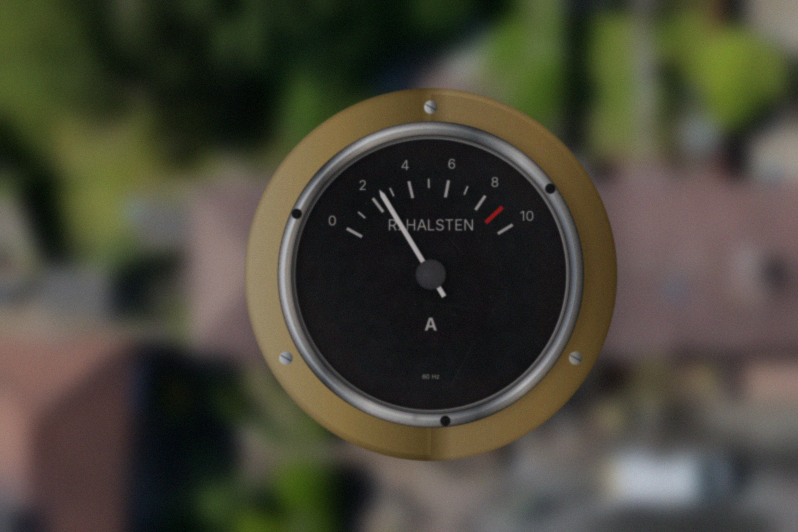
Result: 2.5,A
